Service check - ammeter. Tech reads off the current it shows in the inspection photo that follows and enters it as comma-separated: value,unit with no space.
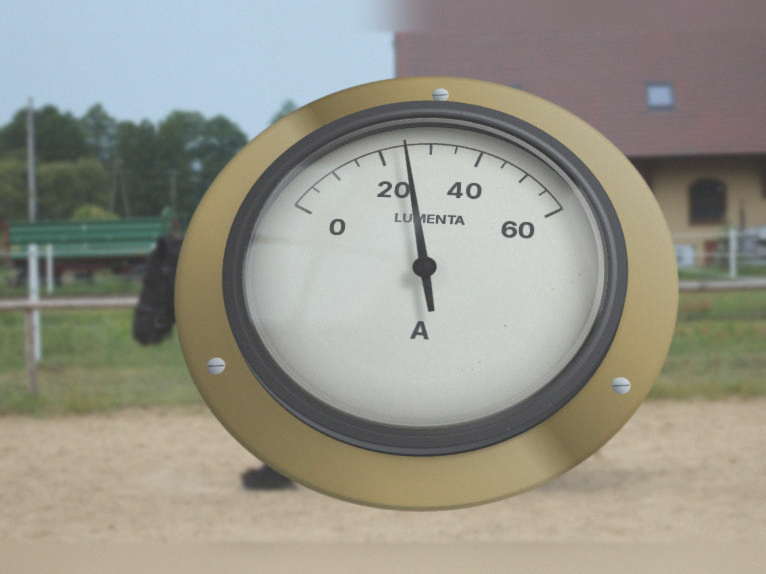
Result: 25,A
